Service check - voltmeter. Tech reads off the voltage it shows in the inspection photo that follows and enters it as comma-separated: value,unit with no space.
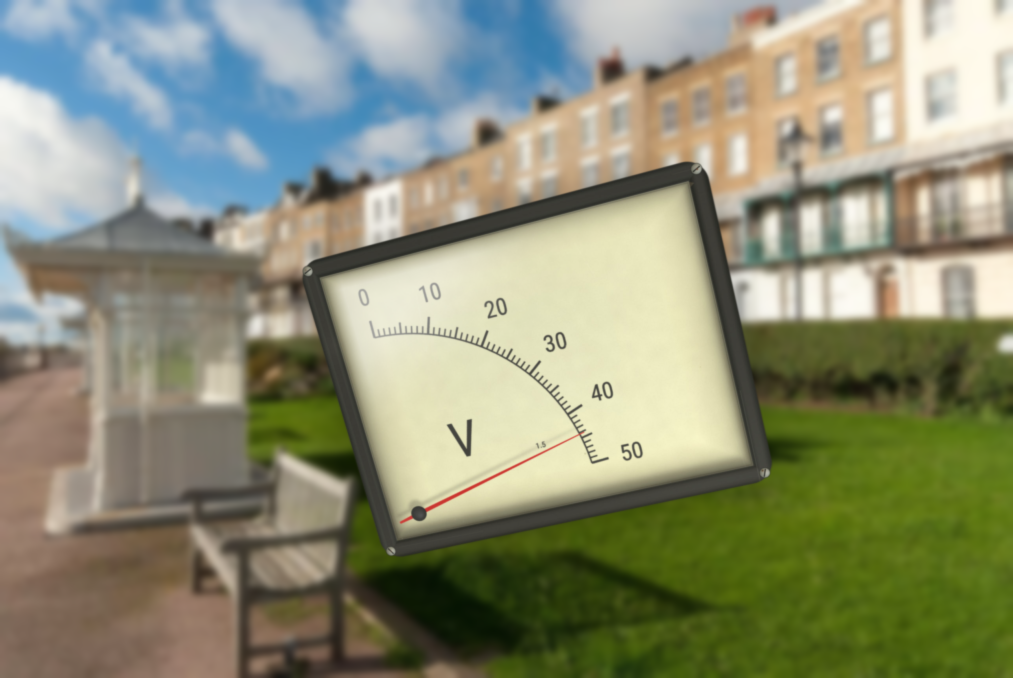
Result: 44,V
